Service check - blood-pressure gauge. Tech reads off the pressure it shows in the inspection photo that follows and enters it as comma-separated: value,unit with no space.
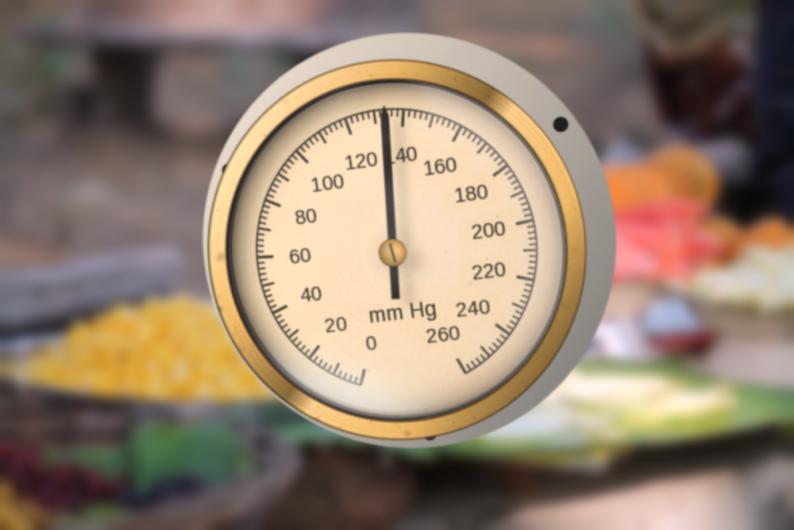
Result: 134,mmHg
